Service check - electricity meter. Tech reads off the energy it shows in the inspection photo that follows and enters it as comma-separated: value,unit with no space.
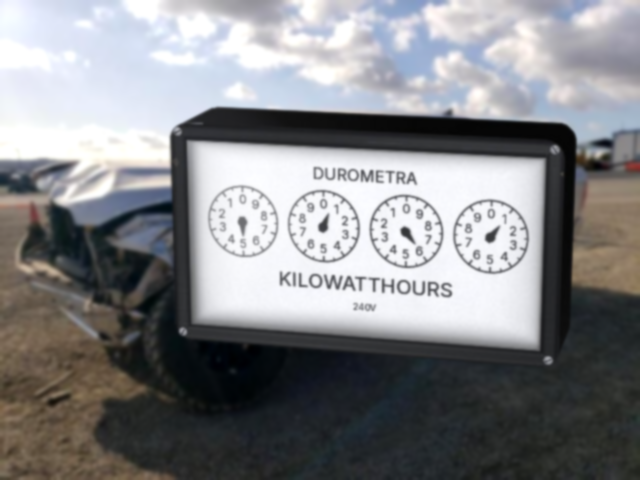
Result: 5061,kWh
